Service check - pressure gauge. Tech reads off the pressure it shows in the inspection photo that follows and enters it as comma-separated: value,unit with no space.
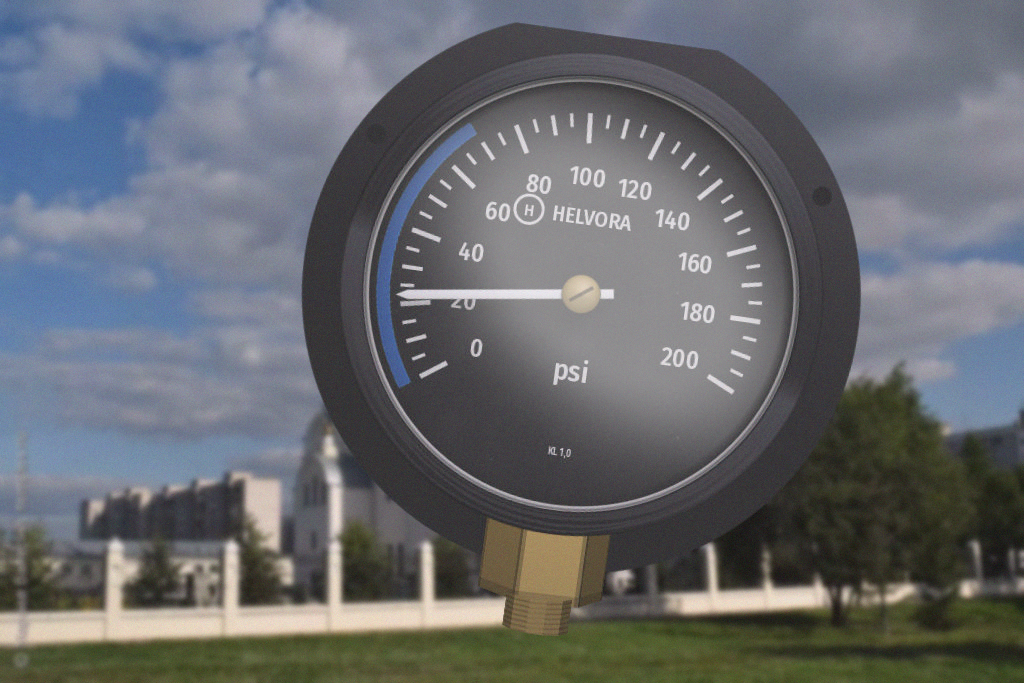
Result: 22.5,psi
